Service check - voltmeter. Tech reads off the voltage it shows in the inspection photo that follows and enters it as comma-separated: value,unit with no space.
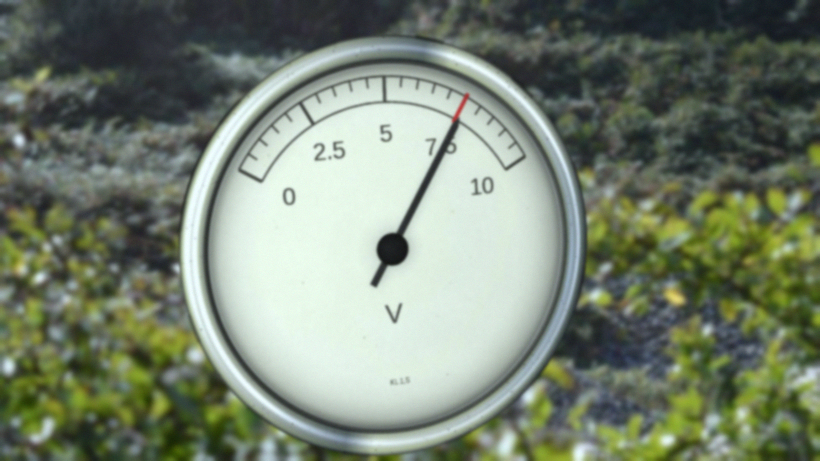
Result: 7.5,V
